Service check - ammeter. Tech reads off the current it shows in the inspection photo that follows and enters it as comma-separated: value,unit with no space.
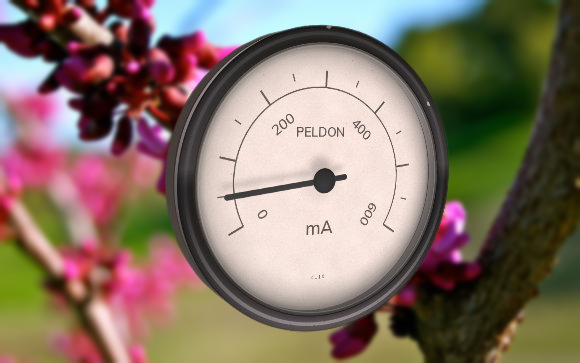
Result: 50,mA
